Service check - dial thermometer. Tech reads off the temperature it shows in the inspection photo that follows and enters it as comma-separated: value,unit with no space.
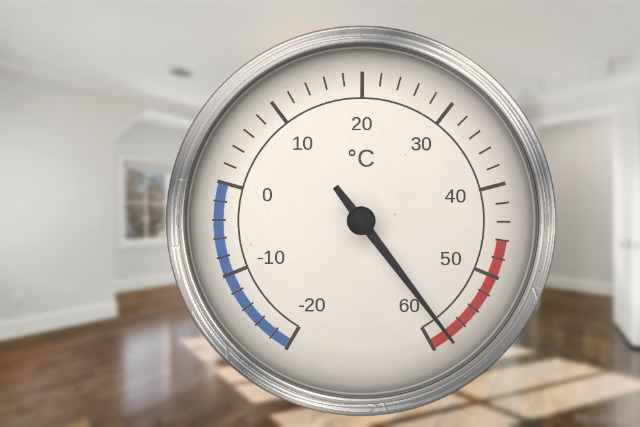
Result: 58,°C
